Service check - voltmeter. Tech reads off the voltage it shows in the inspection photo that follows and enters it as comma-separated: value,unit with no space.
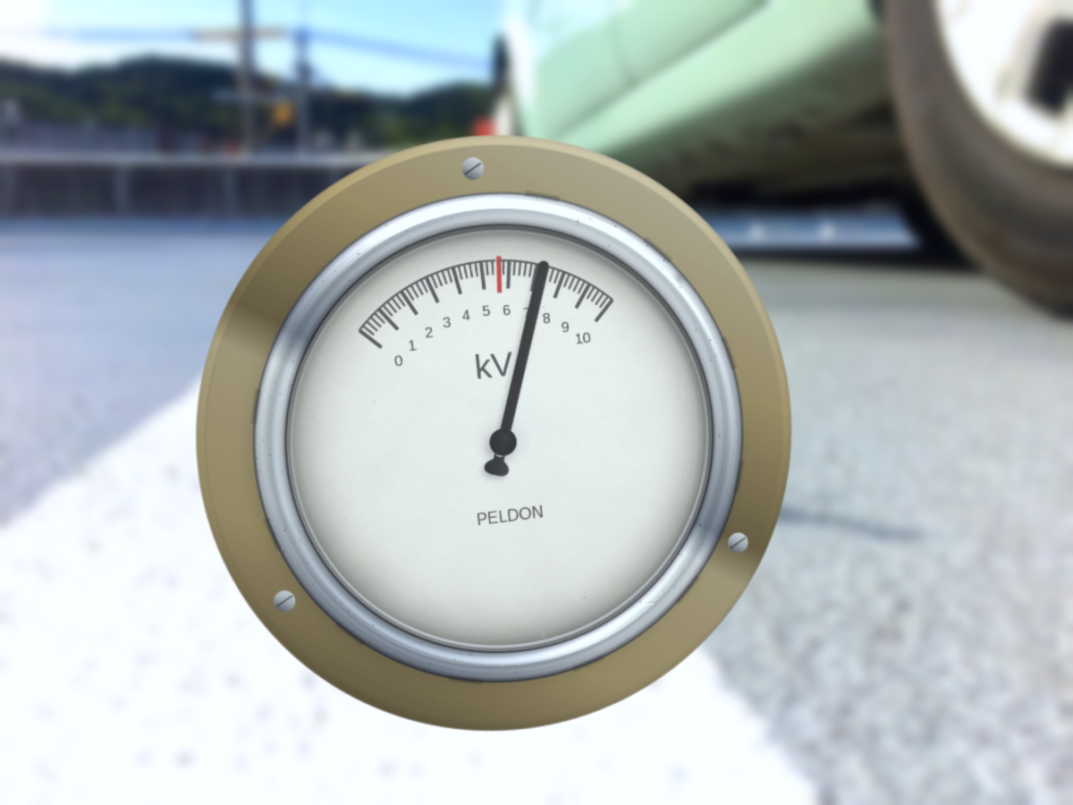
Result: 7.2,kV
